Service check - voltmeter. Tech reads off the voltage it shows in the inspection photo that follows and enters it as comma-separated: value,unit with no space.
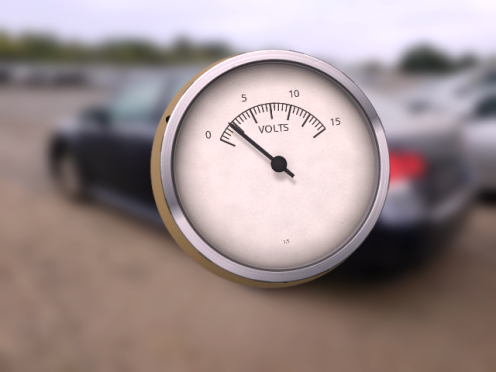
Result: 2,V
